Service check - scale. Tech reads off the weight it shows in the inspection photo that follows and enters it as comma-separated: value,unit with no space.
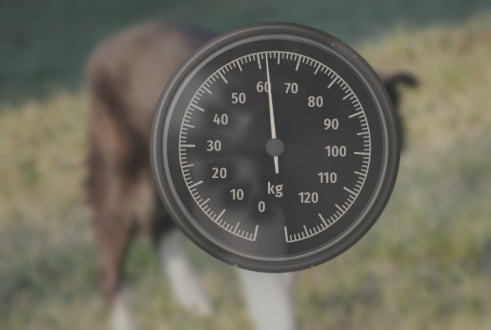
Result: 62,kg
